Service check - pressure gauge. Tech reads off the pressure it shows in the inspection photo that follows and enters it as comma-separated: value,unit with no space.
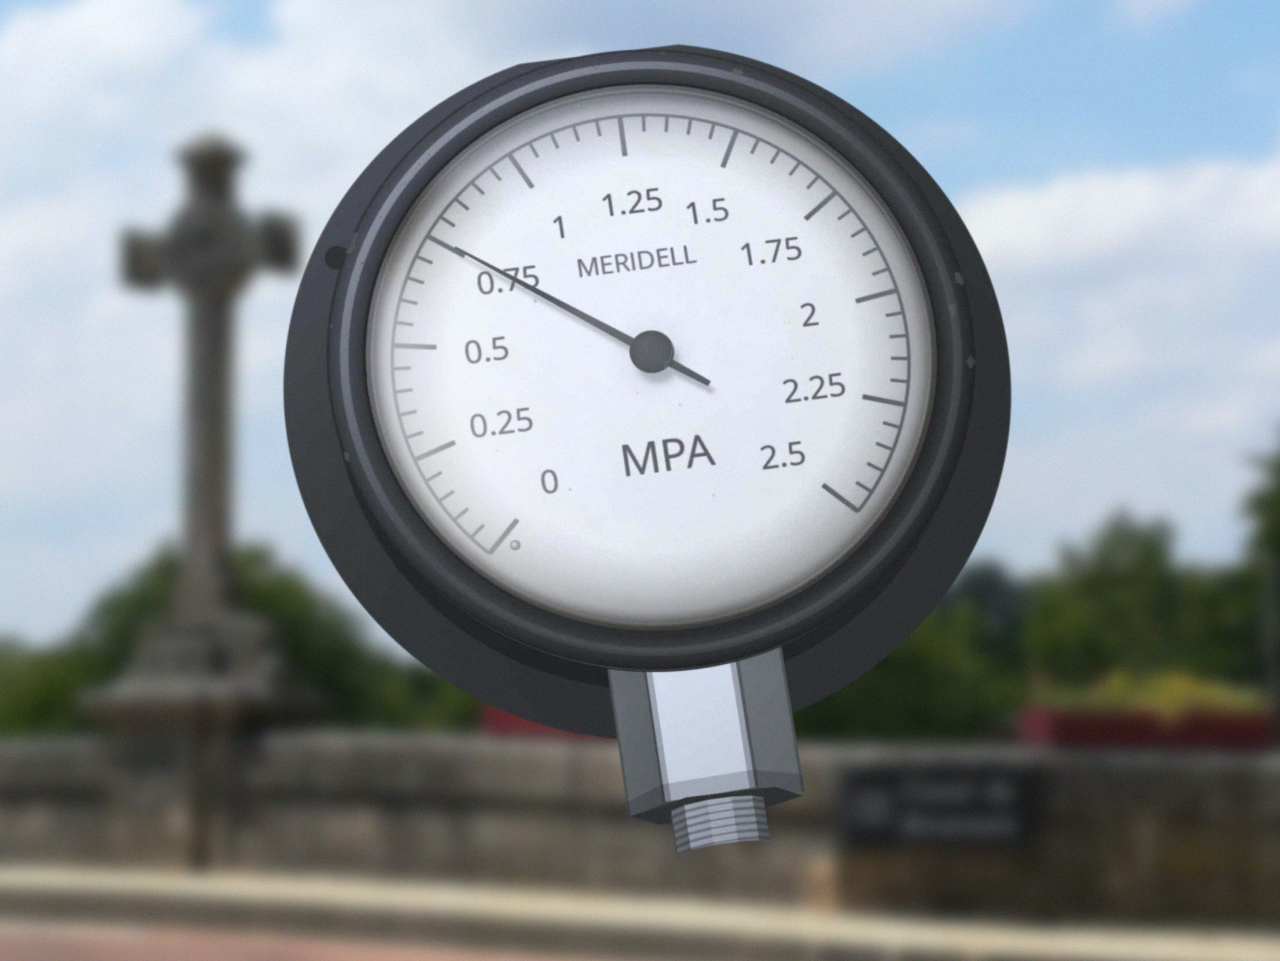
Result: 0.75,MPa
